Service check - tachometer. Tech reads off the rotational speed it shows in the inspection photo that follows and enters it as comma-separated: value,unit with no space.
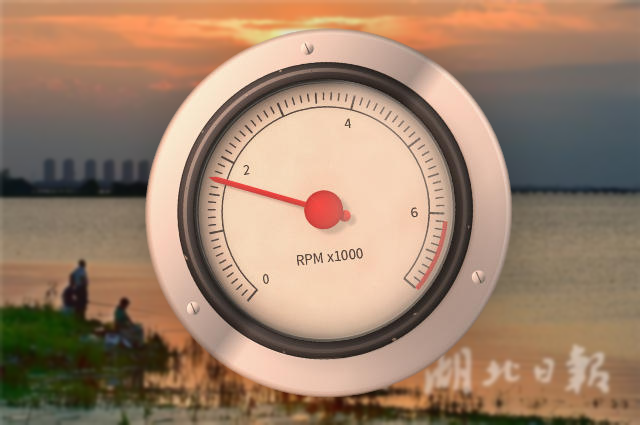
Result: 1700,rpm
